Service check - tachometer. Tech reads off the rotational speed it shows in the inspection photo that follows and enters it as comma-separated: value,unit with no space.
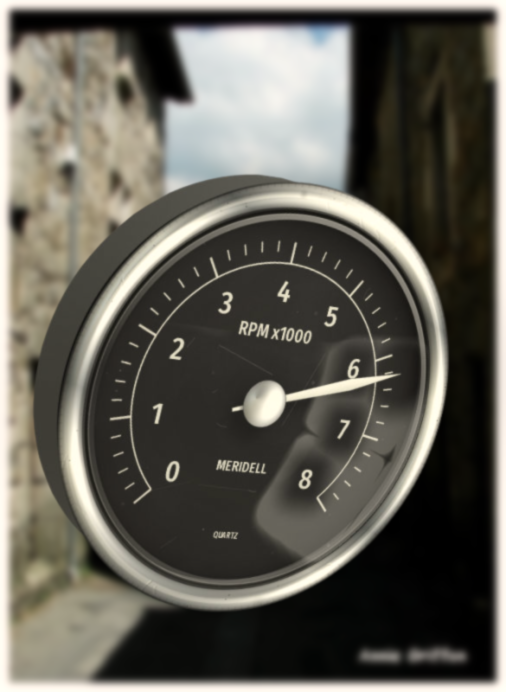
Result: 6200,rpm
